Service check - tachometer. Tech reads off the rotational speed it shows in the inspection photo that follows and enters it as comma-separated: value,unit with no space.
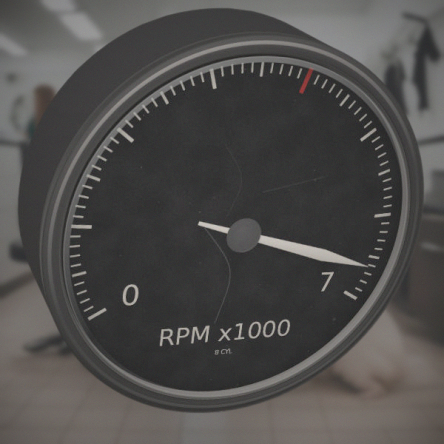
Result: 6600,rpm
